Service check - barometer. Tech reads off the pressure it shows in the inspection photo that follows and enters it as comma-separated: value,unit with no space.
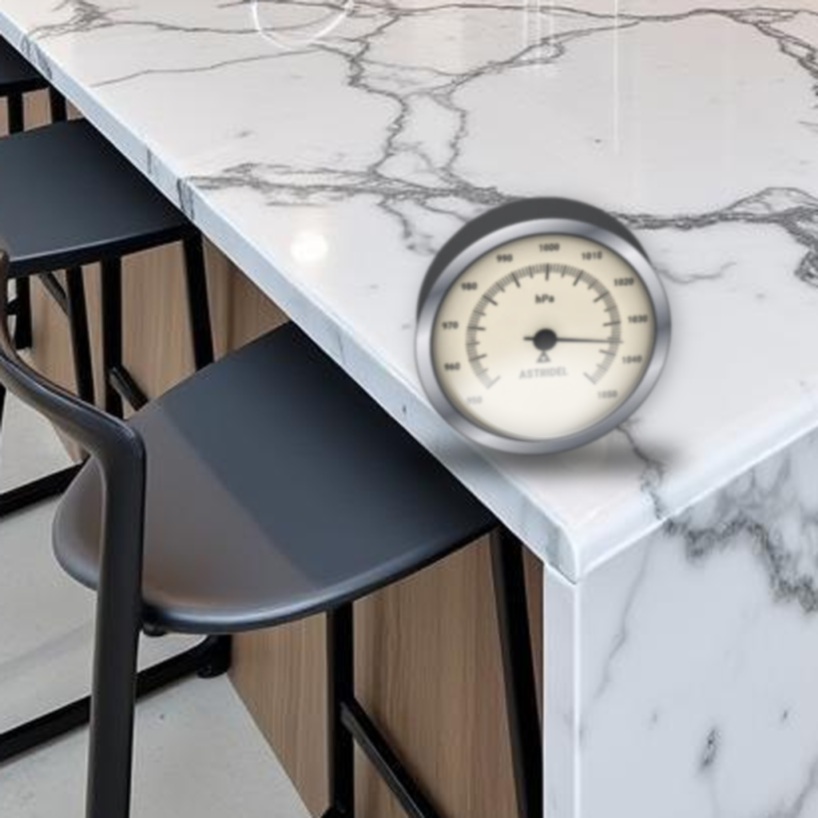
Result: 1035,hPa
